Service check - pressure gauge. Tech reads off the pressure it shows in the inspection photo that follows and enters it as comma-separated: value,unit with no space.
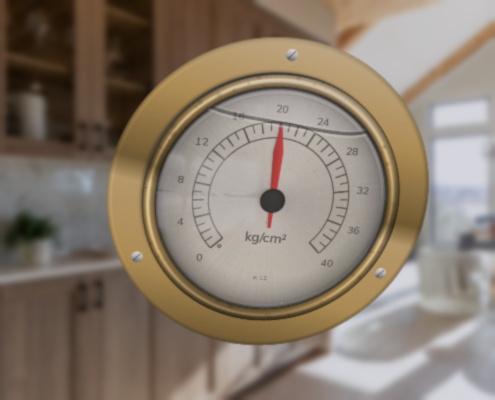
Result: 20,kg/cm²
